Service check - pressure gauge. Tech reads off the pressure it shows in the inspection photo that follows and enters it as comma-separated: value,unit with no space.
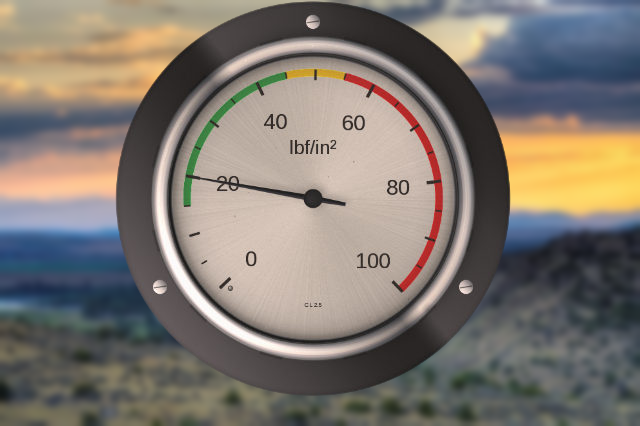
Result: 20,psi
